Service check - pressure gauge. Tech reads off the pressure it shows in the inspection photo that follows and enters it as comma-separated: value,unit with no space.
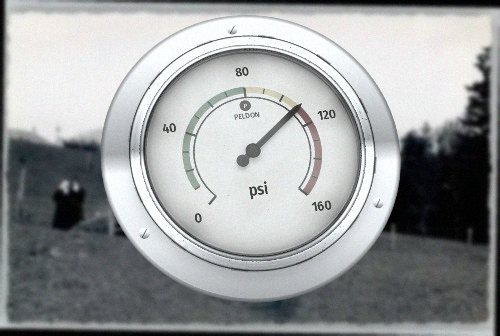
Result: 110,psi
